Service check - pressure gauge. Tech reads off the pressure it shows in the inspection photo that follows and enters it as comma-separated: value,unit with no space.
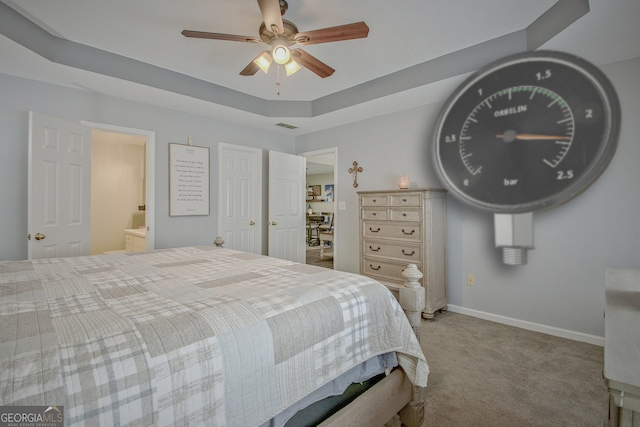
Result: 2.2,bar
